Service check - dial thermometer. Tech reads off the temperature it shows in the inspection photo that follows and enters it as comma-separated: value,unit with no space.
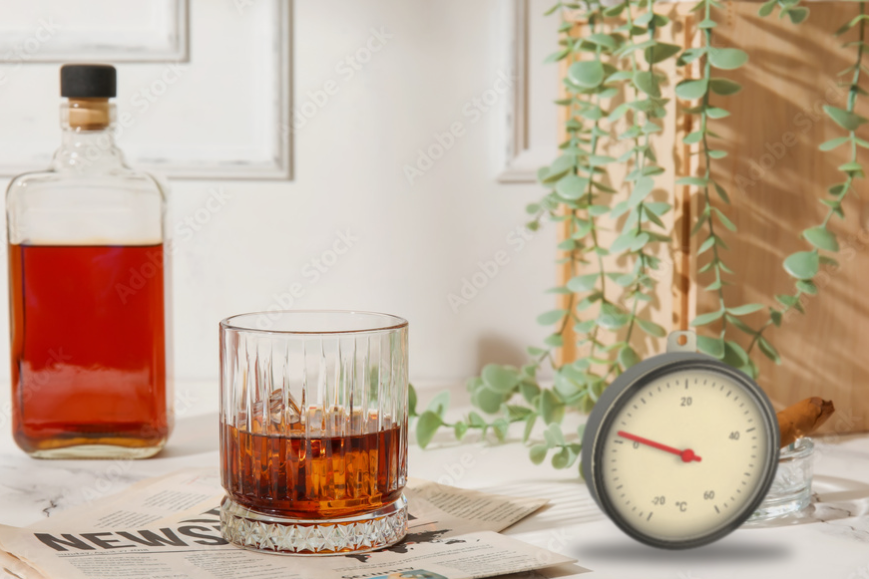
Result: 2,°C
